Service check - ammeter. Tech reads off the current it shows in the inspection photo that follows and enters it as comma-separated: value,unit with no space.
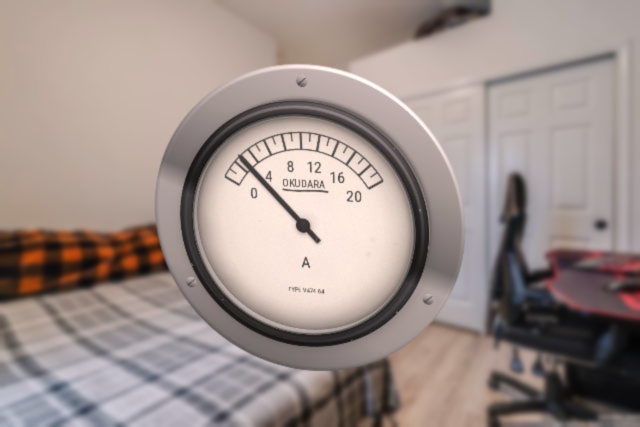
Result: 3,A
